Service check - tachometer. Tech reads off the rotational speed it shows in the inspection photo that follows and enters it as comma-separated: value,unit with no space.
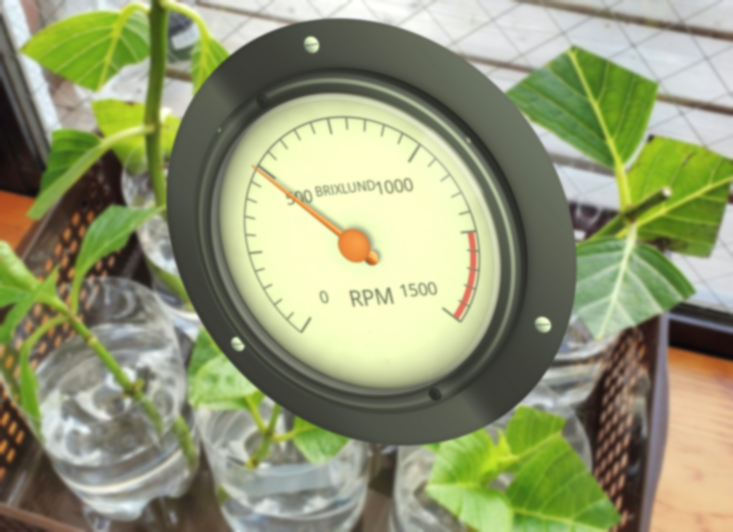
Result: 500,rpm
